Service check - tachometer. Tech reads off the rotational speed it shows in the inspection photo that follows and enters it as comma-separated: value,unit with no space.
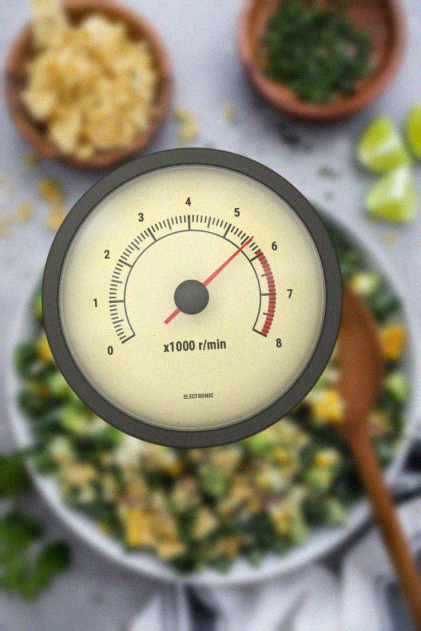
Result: 5600,rpm
